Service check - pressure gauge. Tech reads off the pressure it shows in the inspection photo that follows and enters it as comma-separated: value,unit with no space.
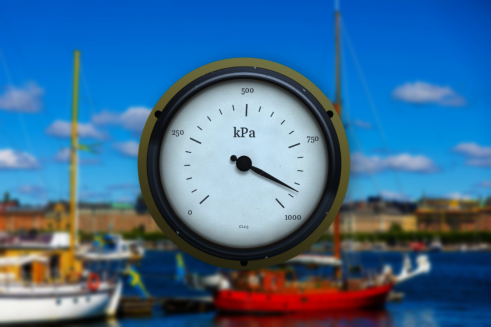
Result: 925,kPa
